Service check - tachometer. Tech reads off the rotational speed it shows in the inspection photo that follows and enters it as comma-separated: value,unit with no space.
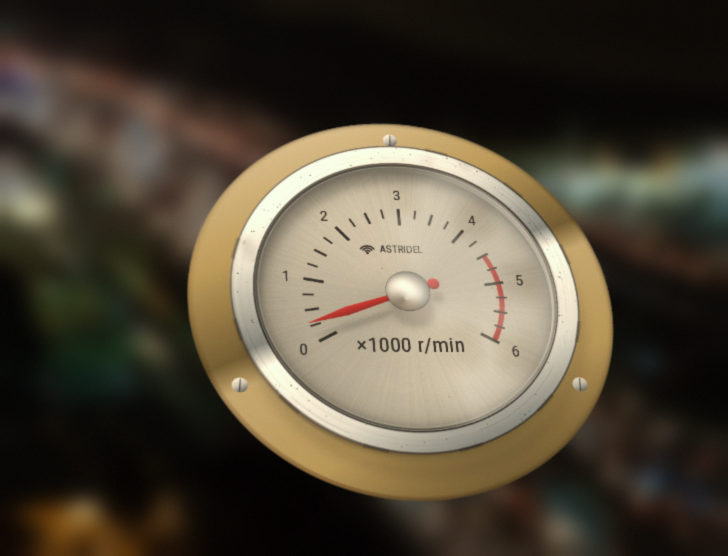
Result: 250,rpm
